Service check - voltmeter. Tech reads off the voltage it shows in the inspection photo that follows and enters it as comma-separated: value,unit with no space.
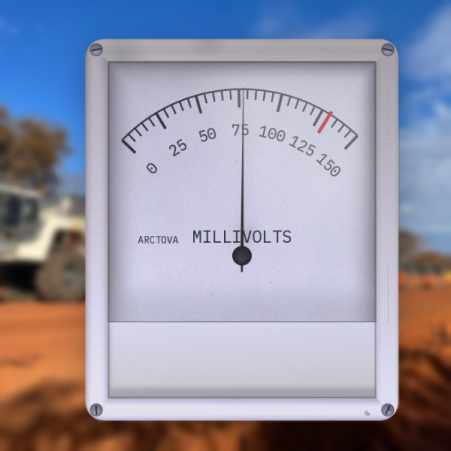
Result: 77.5,mV
